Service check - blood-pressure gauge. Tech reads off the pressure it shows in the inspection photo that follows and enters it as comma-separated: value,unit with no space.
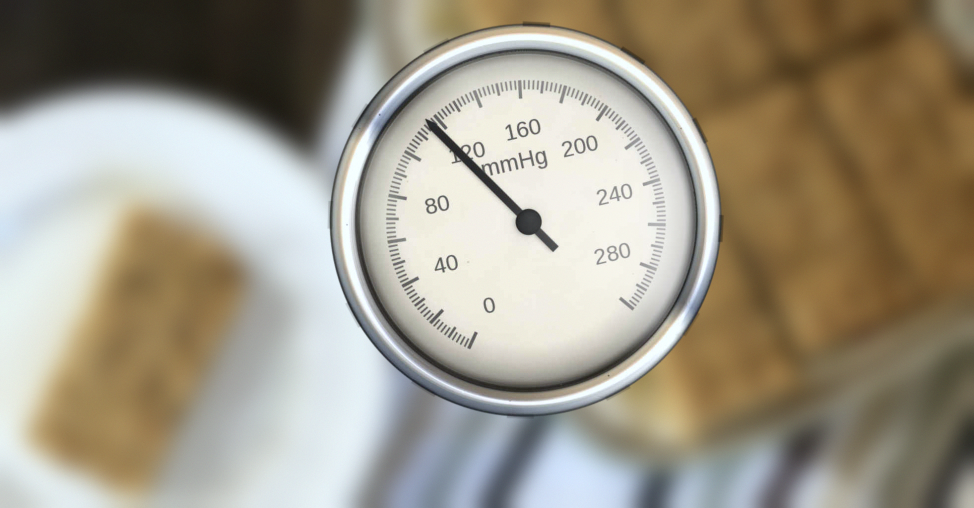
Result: 116,mmHg
